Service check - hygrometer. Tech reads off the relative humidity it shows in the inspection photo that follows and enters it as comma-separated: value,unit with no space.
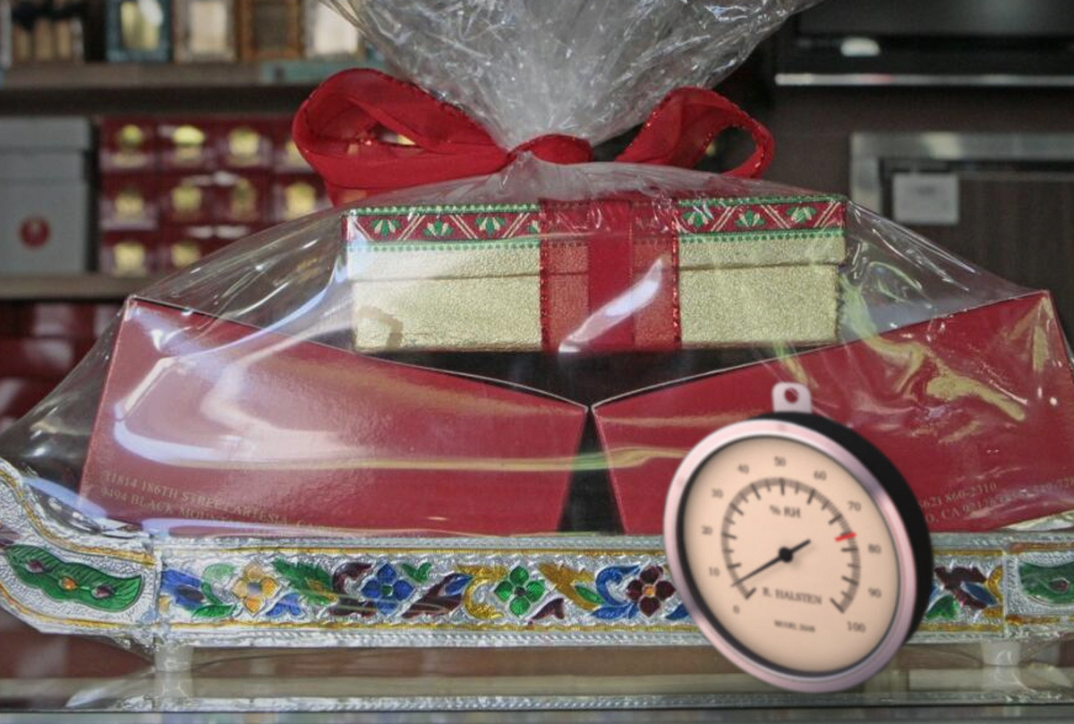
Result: 5,%
